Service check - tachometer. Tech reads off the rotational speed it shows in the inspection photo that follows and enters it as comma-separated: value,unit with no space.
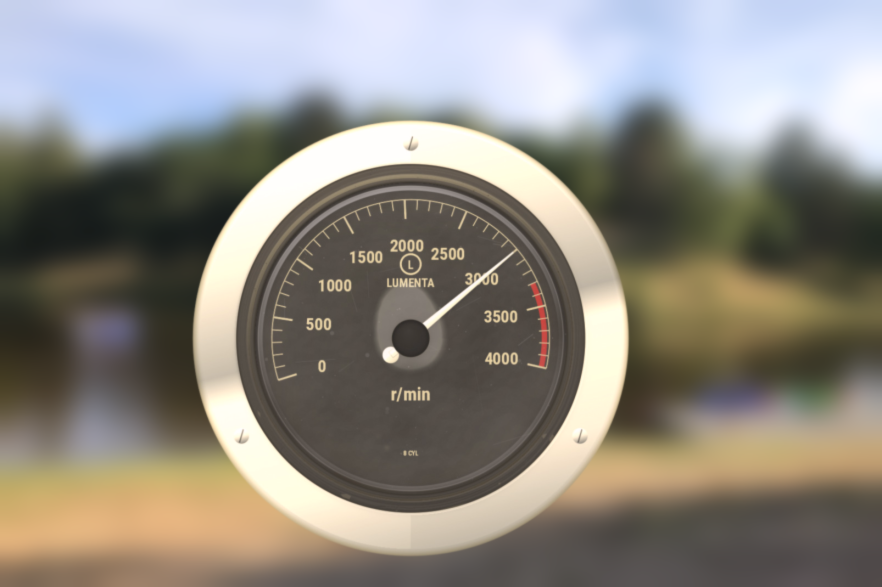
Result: 3000,rpm
